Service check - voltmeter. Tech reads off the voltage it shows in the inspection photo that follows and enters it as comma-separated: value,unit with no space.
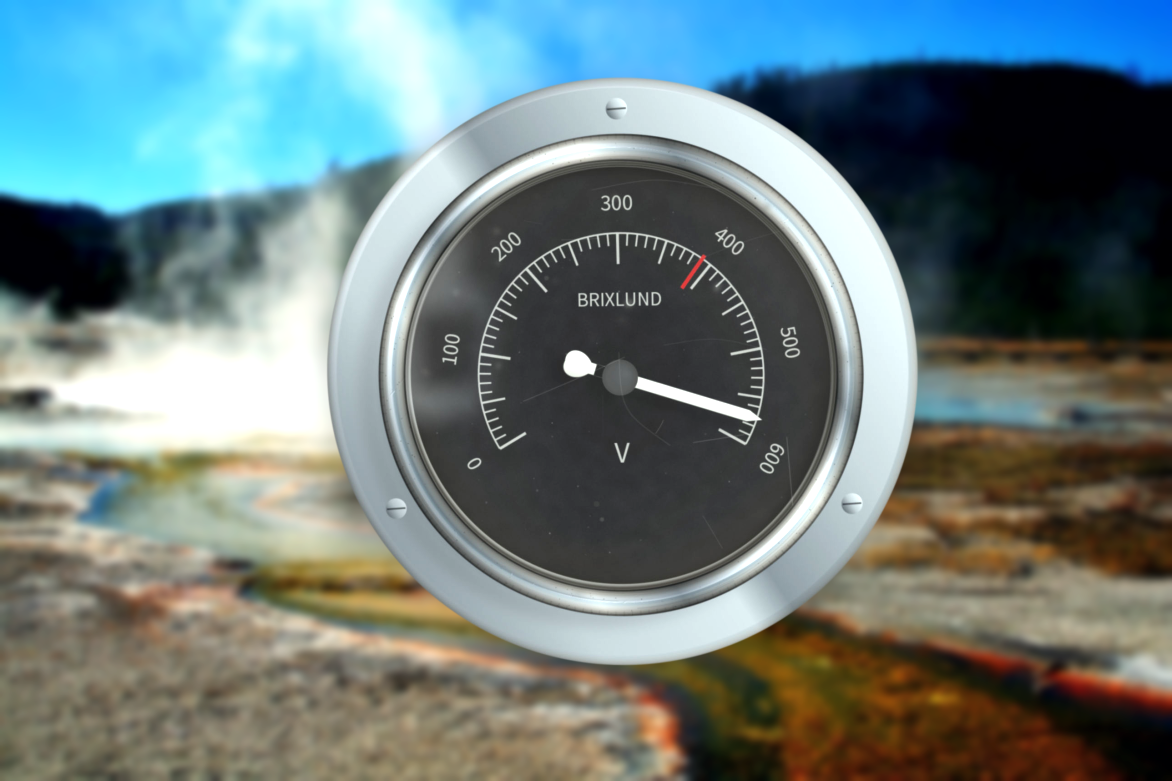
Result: 570,V
